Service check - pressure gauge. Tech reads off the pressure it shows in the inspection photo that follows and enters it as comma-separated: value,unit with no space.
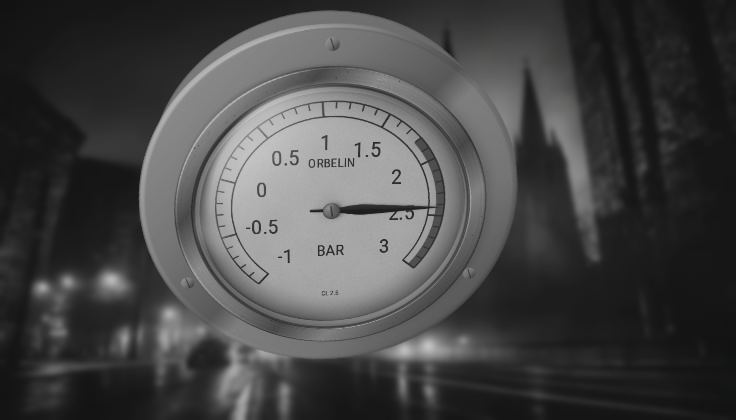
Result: 2.4,bar
